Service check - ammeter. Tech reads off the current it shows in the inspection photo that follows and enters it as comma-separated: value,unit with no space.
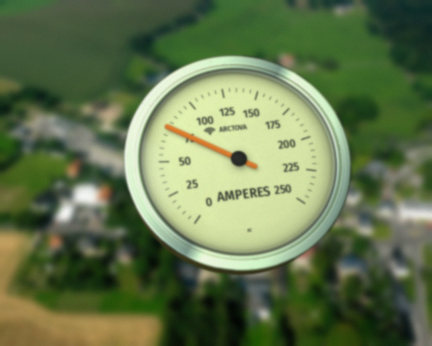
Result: 75,A
